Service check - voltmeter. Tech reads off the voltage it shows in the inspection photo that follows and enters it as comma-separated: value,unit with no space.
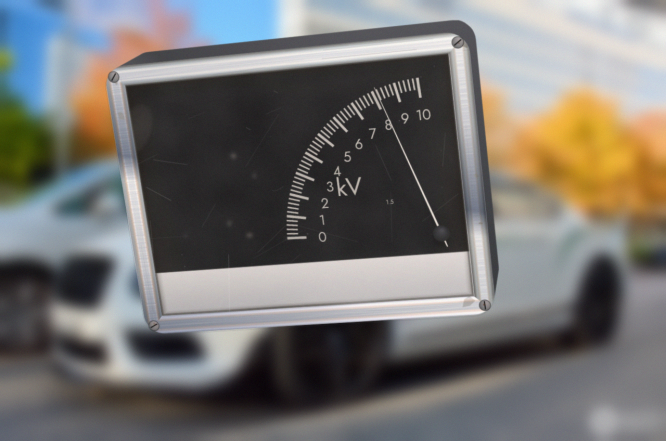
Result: 8.2,kV
